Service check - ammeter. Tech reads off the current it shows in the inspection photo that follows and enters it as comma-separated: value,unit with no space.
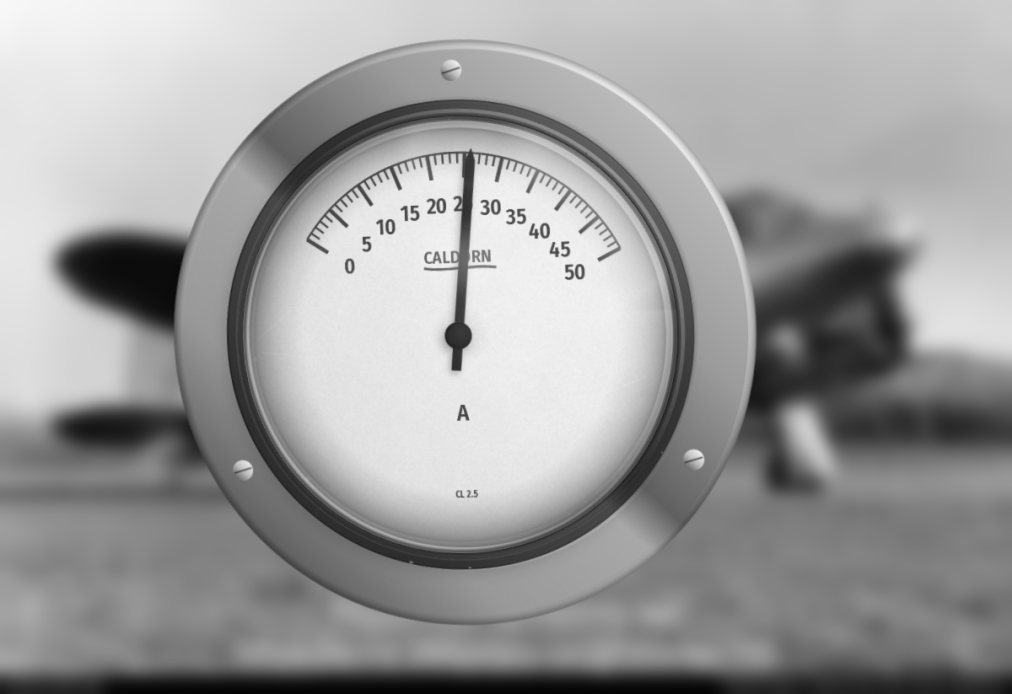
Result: 26,A
